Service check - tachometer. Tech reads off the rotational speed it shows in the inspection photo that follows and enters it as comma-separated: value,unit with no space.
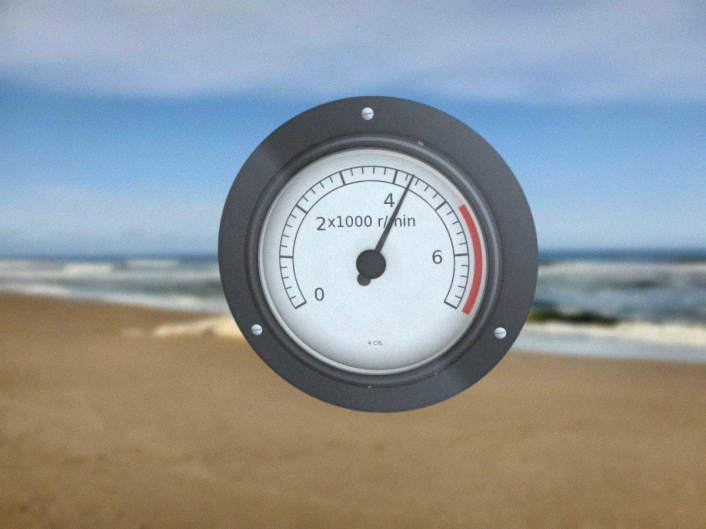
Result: 4300,rpm
